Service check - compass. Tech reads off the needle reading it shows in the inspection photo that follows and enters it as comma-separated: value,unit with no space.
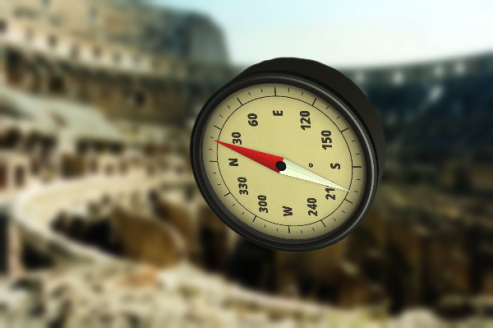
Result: 20,°
